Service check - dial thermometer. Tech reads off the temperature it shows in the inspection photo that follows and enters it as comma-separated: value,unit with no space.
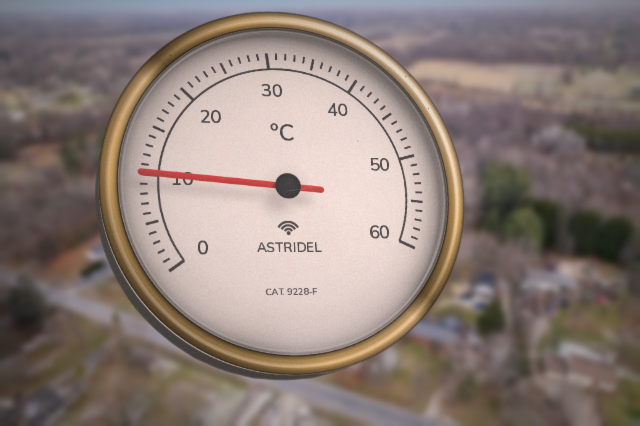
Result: 10,°C
